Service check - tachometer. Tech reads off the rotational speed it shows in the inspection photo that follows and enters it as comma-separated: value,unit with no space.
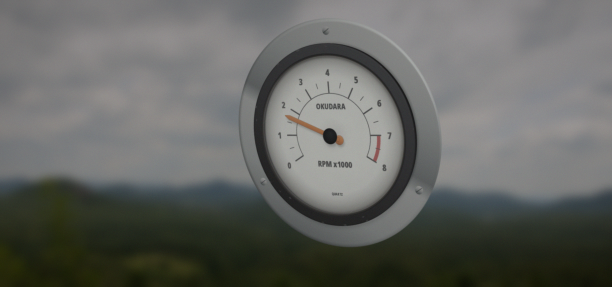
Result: 1750,rpm
